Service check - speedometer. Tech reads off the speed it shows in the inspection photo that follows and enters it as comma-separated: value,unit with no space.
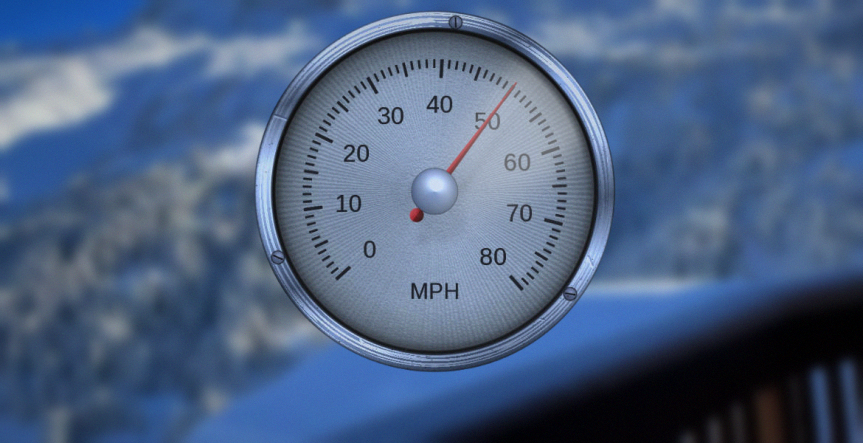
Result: 50,mph
